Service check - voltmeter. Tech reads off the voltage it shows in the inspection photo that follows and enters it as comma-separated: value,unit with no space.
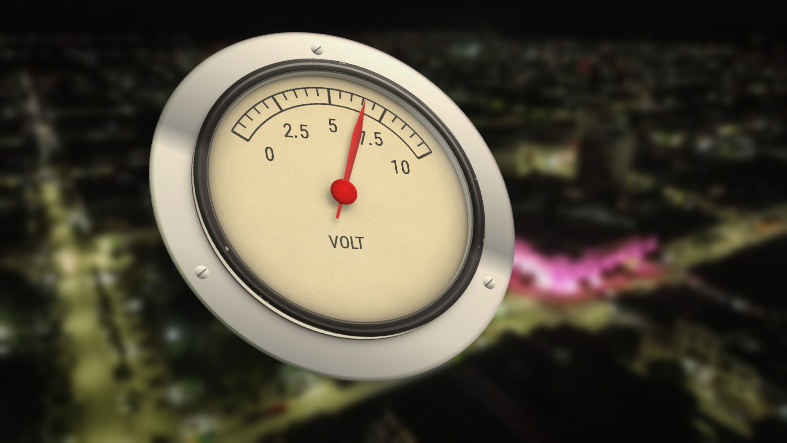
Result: 6.5,V
